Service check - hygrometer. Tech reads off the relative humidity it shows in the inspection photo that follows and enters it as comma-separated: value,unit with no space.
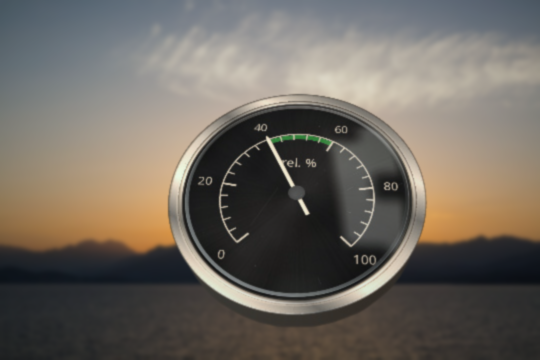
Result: 40,%
